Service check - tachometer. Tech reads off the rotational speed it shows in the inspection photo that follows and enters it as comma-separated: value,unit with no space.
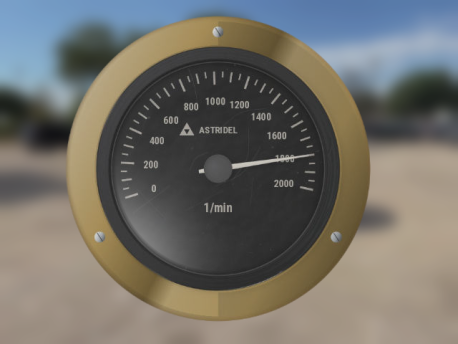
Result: 1800,rpm
